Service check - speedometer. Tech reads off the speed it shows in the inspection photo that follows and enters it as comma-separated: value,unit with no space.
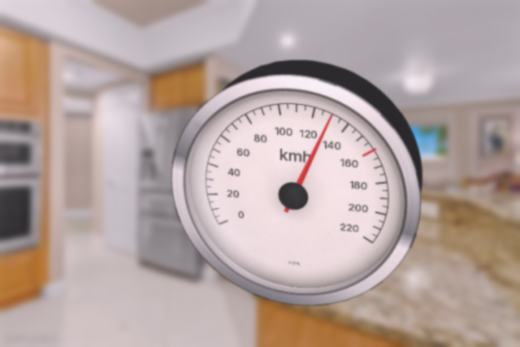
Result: 130,km/h
